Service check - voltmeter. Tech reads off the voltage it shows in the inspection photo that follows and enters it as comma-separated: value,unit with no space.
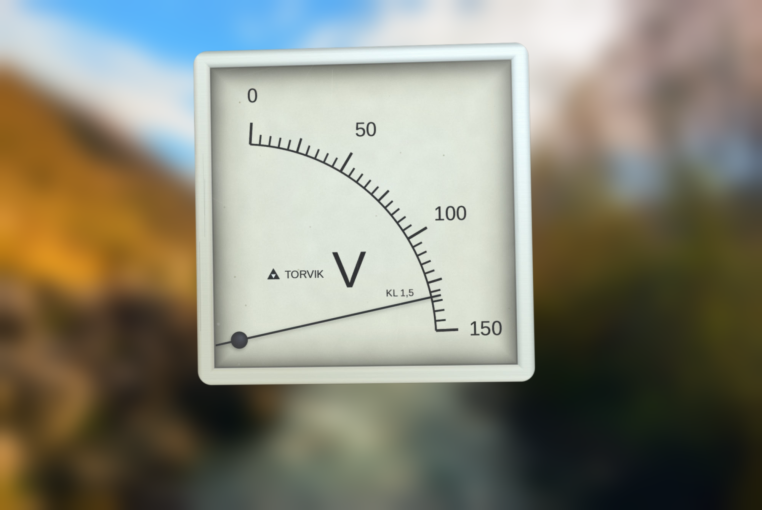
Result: 132.5,V
